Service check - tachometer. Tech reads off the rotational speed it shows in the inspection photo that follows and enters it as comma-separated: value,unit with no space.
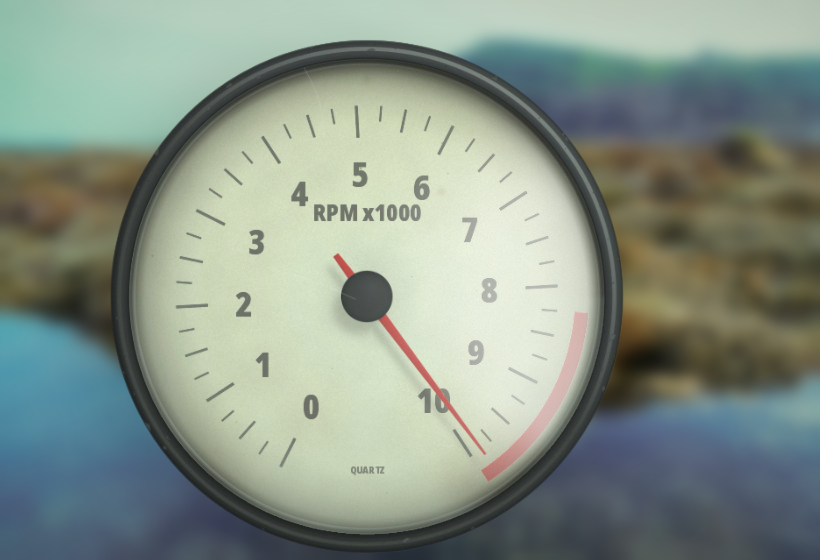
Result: 9875,rpm
